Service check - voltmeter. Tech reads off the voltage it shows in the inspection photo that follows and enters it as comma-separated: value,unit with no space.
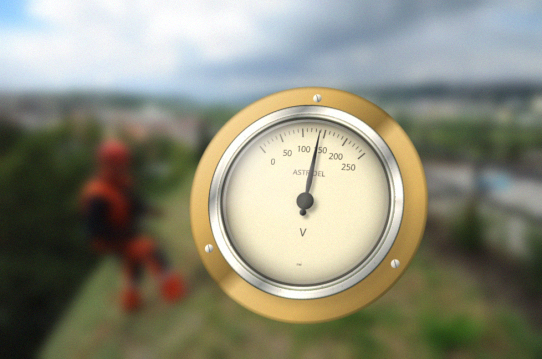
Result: 140,V
